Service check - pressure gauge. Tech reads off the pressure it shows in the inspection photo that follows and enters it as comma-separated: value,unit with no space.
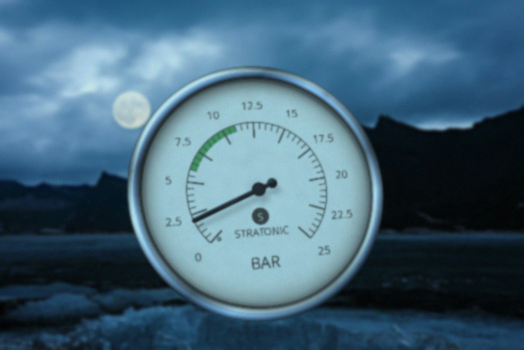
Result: 2,bar
